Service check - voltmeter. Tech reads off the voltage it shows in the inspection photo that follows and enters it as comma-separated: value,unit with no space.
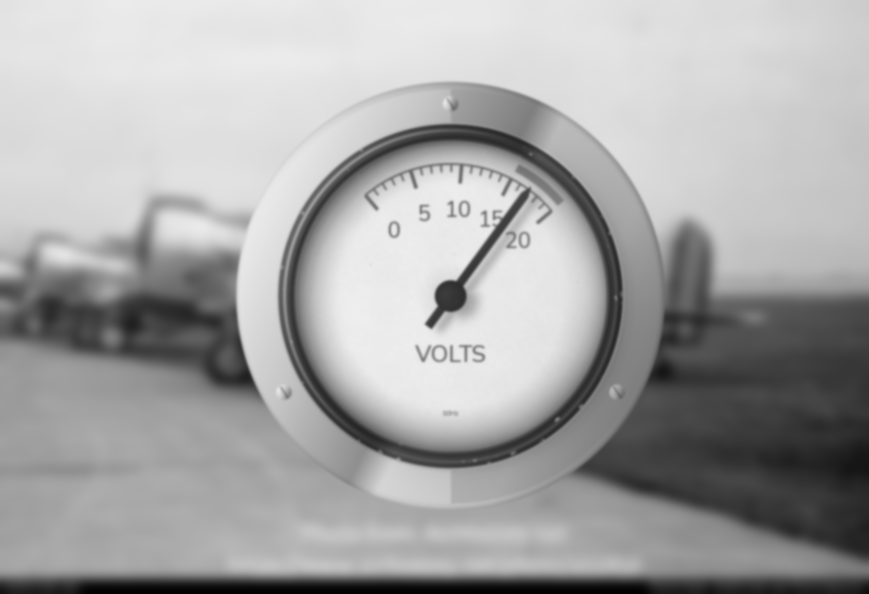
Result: 17,V
